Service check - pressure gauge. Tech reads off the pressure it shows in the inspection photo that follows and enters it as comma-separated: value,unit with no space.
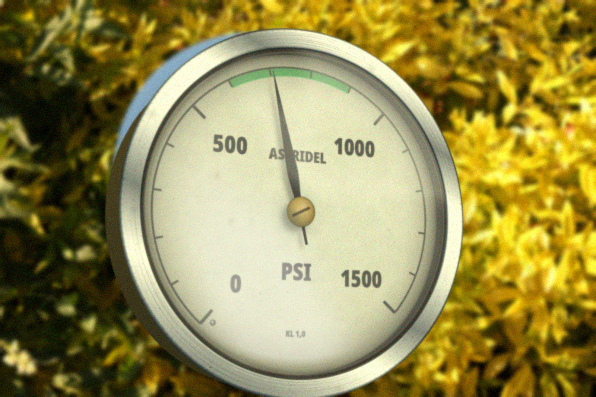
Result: 700,psi
